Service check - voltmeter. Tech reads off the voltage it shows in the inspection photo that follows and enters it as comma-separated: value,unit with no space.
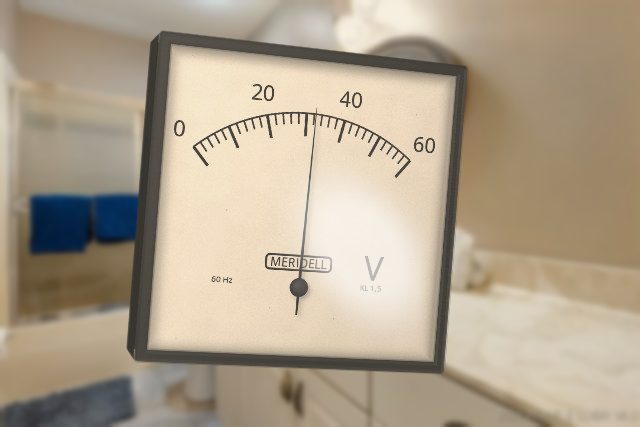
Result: 32,V
